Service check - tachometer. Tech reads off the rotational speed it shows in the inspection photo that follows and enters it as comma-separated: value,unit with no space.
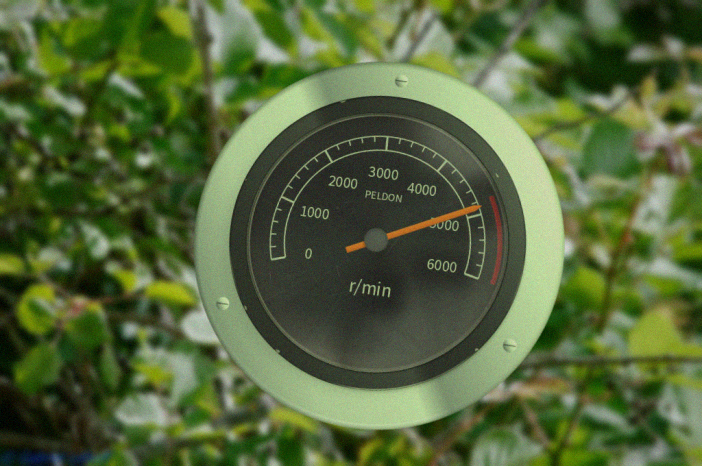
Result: 4900,rpm
